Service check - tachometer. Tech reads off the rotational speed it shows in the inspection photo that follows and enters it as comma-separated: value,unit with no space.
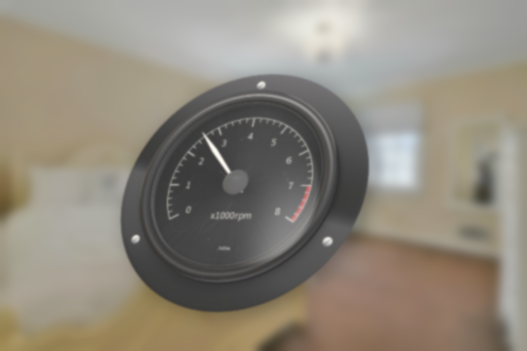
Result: 2600,rpm
